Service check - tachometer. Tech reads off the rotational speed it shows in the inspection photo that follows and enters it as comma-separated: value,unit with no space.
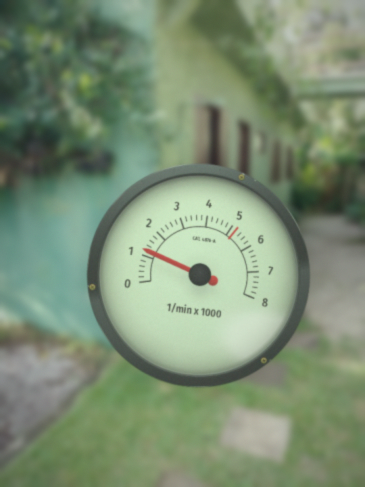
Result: 1200,rpm
